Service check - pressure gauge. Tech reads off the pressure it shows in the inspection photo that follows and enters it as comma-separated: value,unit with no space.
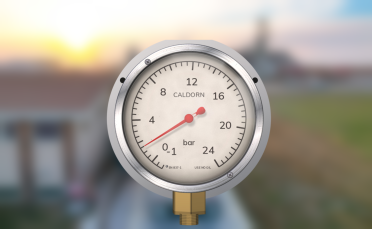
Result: 1.5,bar
